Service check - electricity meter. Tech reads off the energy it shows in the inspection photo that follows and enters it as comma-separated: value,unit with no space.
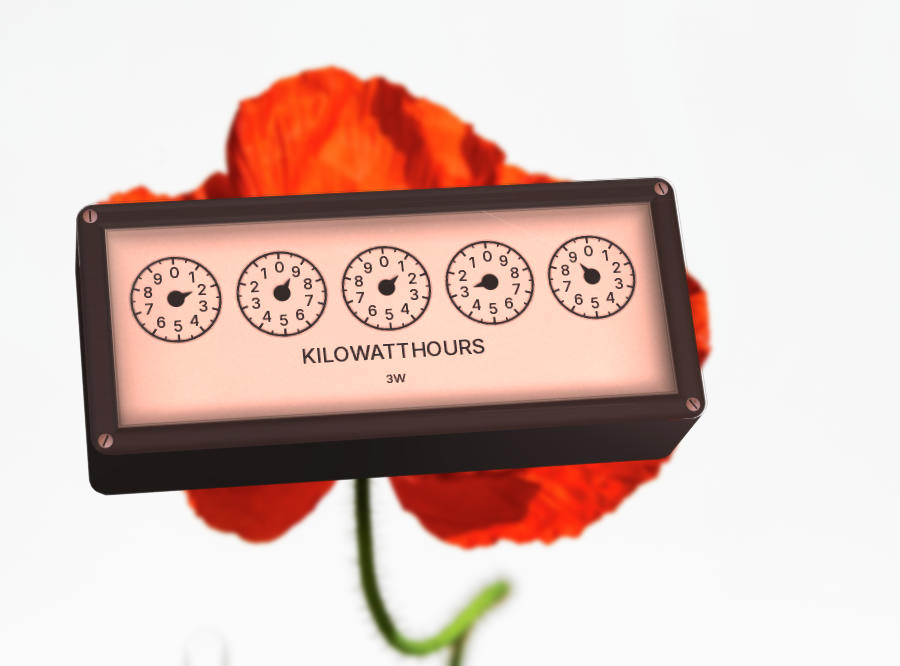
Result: 19129,kWh
